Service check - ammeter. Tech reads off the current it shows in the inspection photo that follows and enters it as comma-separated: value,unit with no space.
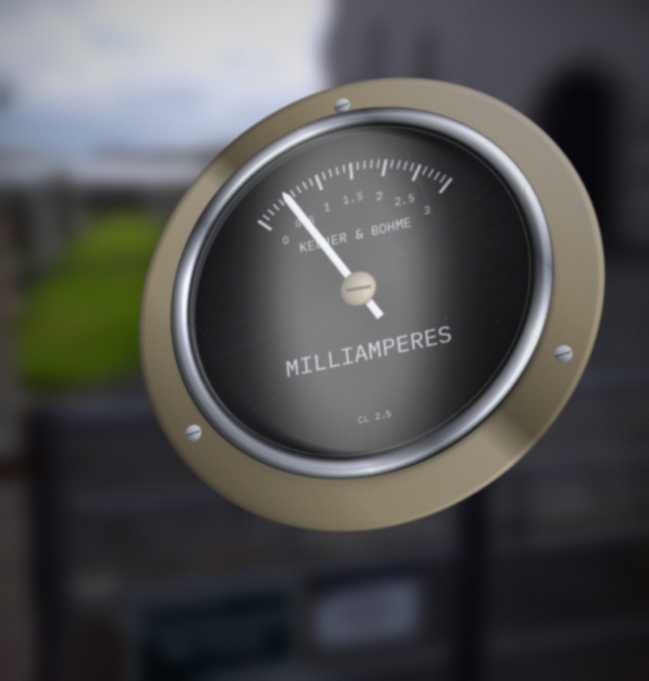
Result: 0.5,mA
